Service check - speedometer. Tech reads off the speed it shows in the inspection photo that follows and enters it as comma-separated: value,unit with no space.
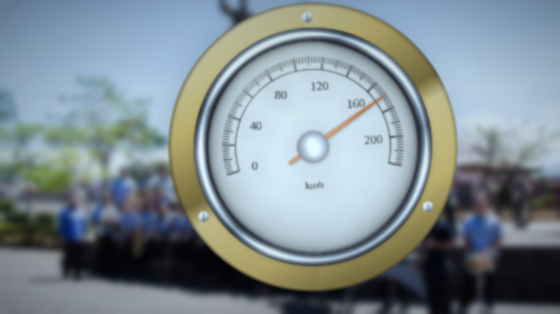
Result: 170,km/h
